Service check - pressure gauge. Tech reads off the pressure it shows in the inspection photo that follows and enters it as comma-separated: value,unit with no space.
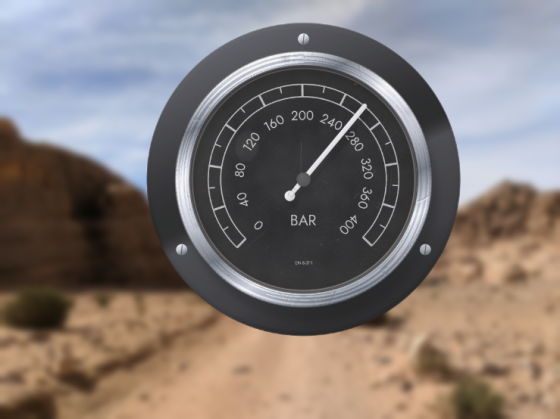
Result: 260,bar
